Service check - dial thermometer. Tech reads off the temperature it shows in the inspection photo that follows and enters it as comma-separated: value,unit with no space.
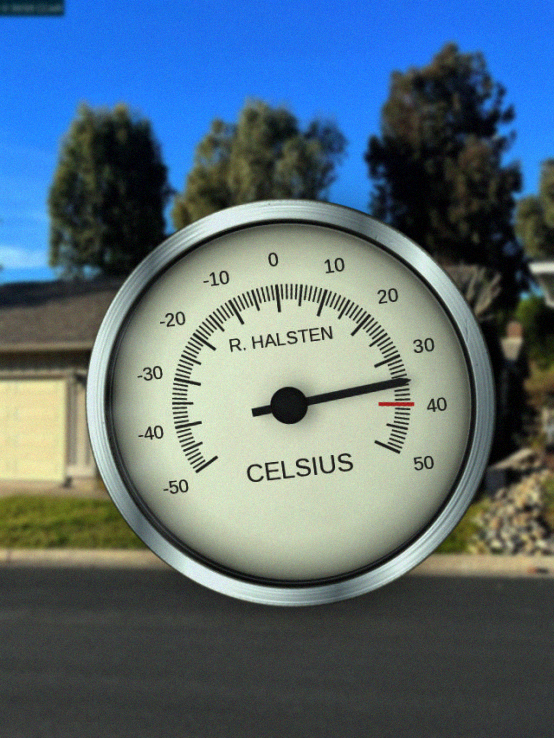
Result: 35,°C
